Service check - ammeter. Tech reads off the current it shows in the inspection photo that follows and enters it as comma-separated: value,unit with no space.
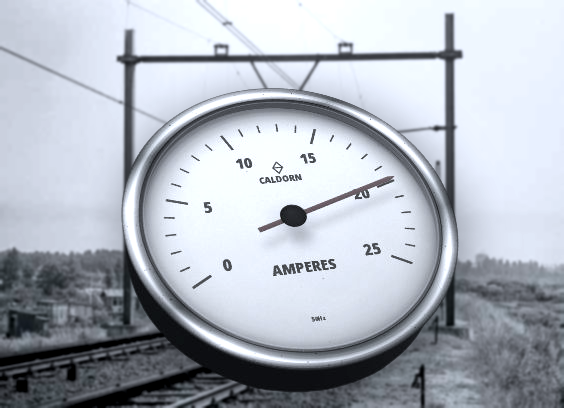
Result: 20,A
